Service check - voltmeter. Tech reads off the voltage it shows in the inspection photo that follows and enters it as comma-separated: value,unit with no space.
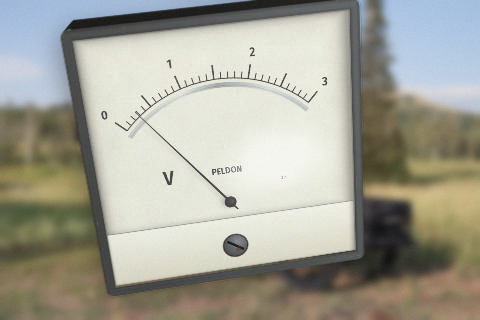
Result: 0.3,V
